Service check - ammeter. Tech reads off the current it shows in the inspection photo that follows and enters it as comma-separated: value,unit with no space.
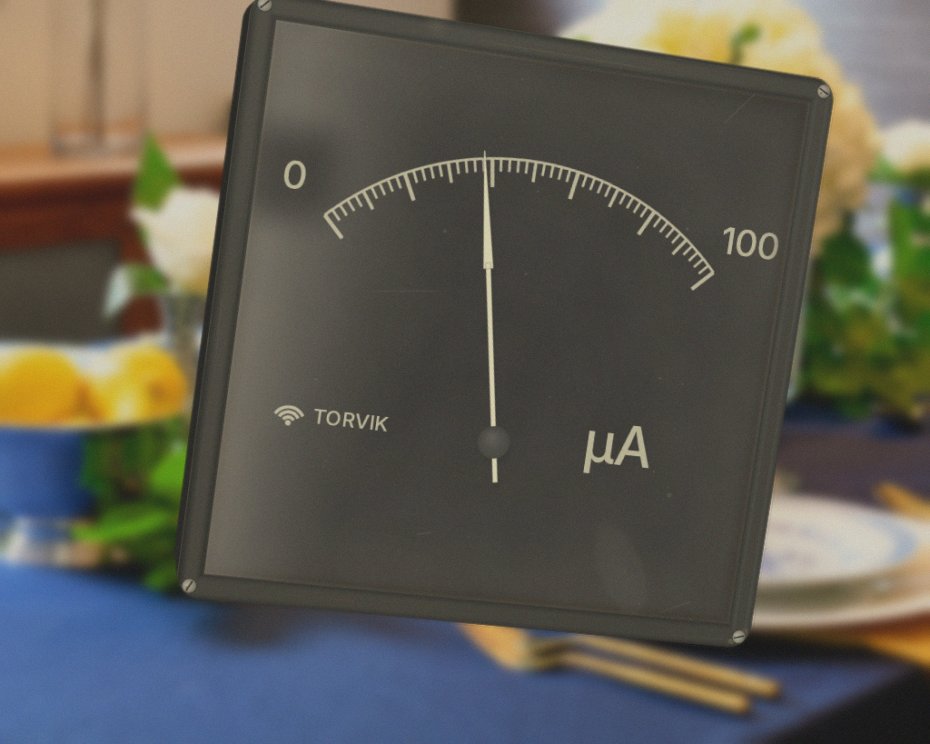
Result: 38,µA
